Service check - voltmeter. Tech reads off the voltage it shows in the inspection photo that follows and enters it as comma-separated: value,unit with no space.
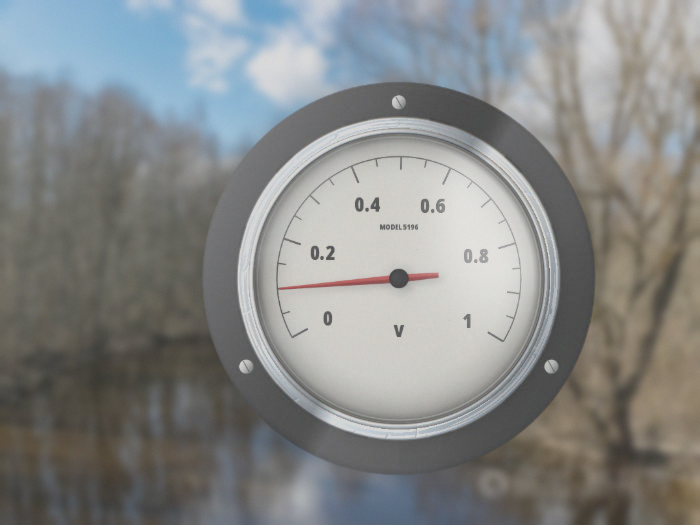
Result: 0.1,V
